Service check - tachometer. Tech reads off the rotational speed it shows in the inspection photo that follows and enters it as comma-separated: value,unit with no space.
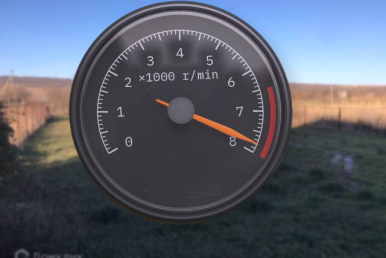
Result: 7800,rpm
